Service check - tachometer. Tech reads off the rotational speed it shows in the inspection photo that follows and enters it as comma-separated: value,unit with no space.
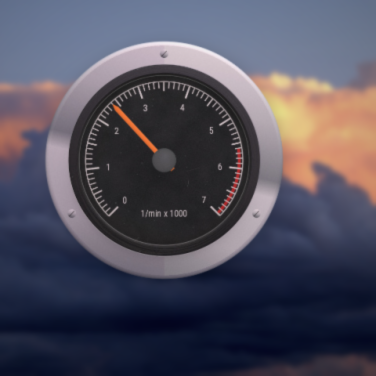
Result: 2400,rpm
